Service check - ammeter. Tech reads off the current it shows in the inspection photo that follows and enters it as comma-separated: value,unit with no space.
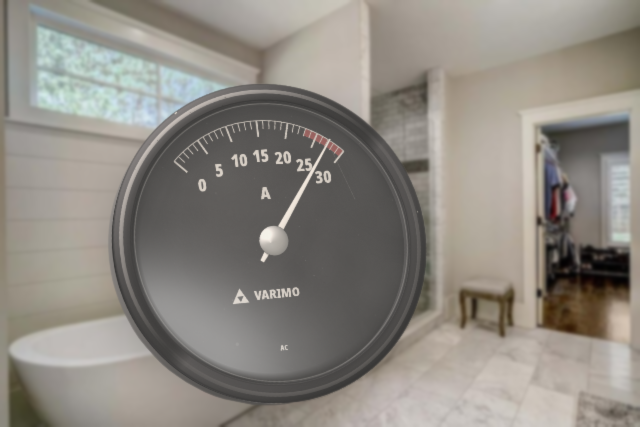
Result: 27,A
